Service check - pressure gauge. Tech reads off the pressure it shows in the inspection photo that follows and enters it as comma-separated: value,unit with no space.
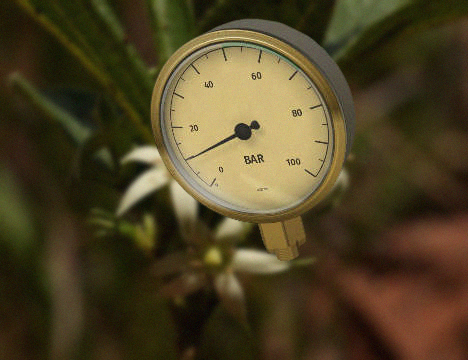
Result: 10,bar
